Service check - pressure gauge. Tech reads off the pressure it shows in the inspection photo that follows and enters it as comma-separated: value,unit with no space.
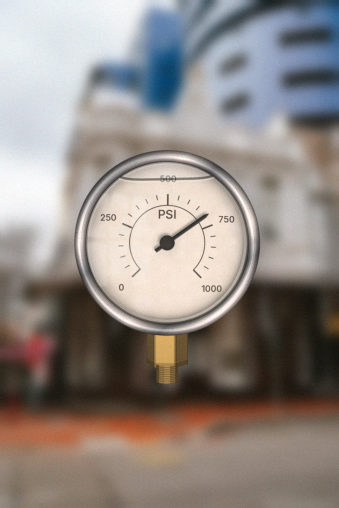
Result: 700,psi
